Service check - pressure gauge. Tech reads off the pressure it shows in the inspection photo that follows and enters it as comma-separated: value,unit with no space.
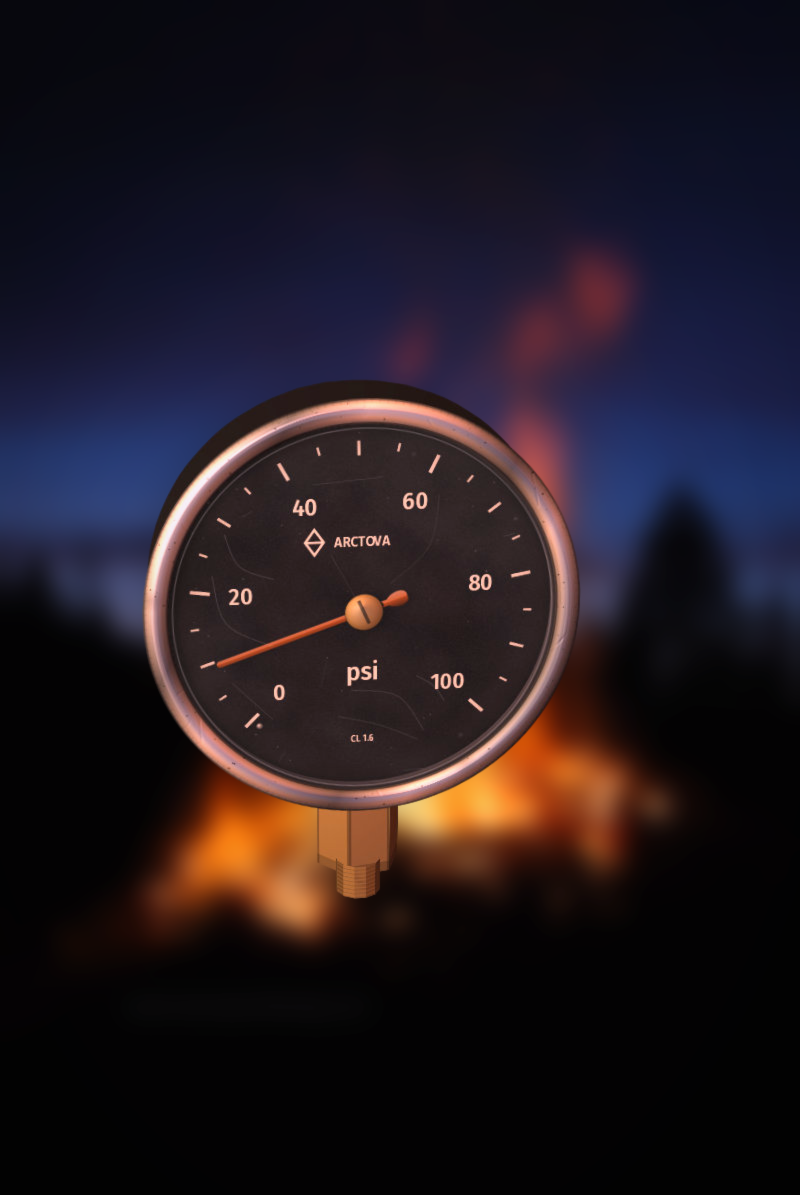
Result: 10,psi
